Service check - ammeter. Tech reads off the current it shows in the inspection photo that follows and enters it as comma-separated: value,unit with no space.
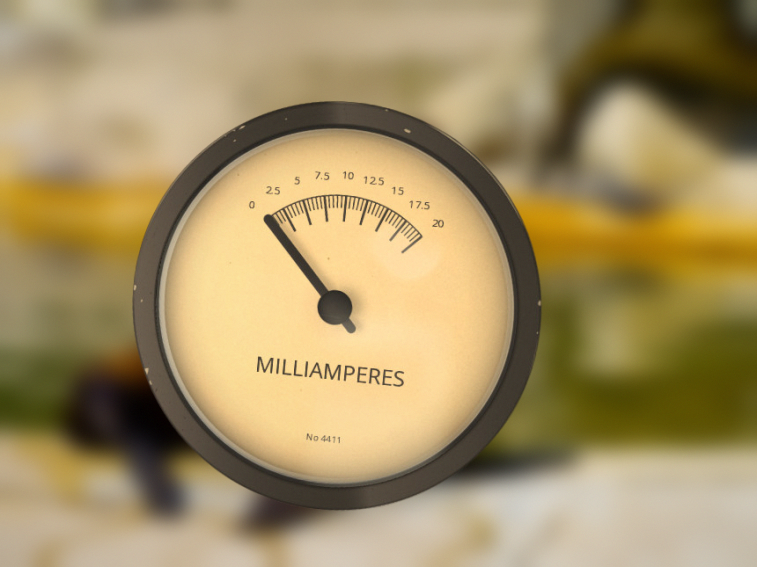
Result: 0.5,mA
